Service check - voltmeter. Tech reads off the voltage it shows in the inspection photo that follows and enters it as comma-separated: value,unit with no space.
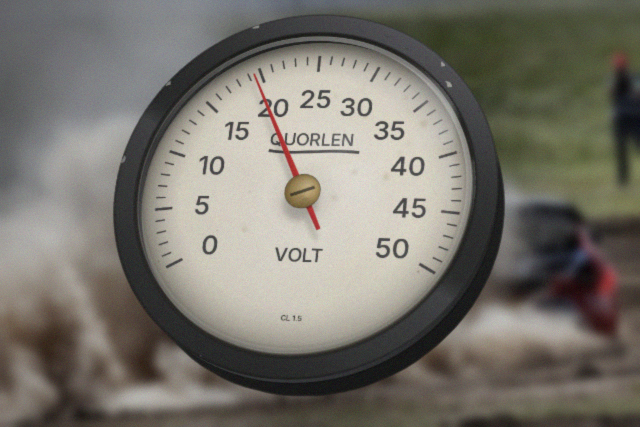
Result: 19.5,V
